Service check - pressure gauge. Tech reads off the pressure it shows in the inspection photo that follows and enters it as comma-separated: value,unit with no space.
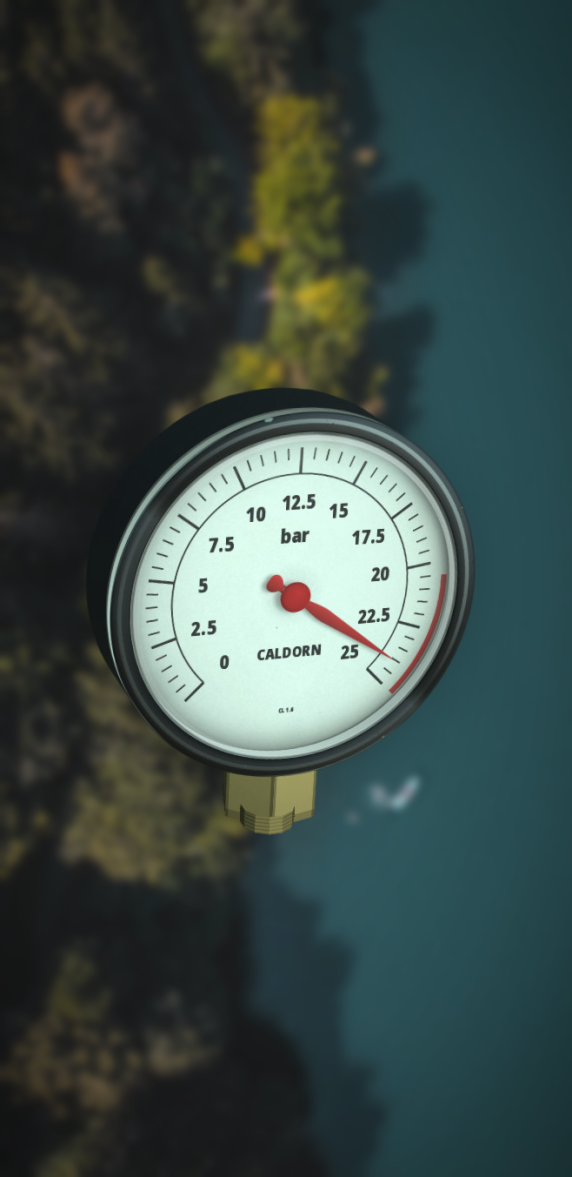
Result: 24,bar
